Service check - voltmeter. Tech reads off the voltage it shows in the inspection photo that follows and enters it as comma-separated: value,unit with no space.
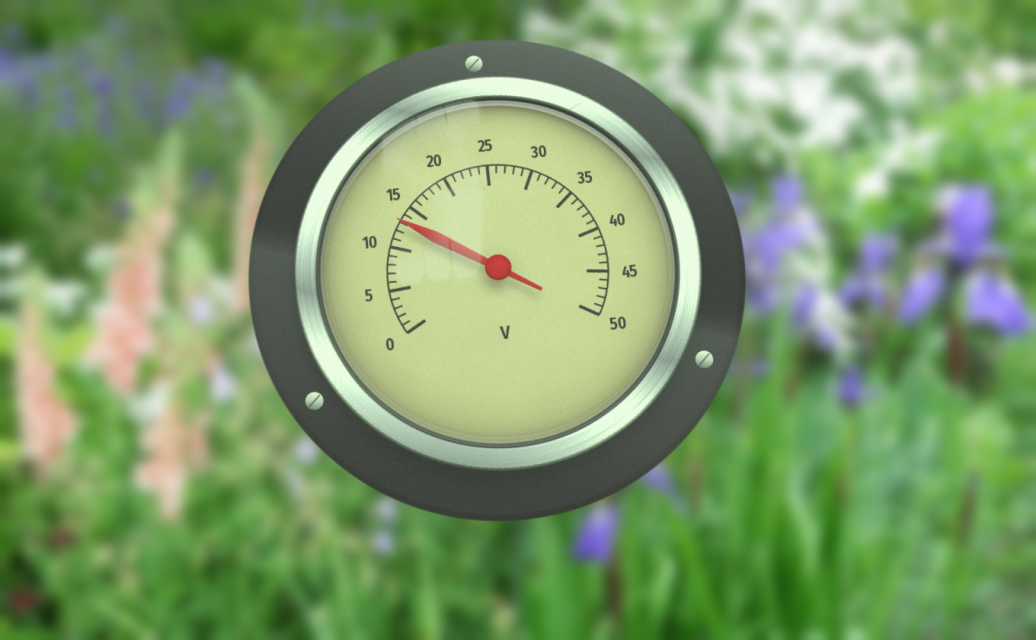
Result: 13,V
